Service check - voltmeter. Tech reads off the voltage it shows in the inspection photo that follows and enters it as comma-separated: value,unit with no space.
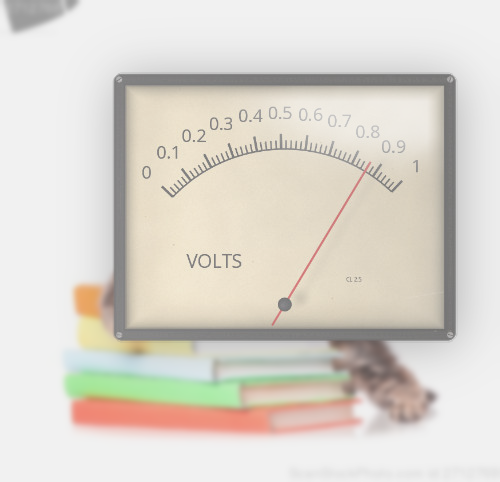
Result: 0.86,V
